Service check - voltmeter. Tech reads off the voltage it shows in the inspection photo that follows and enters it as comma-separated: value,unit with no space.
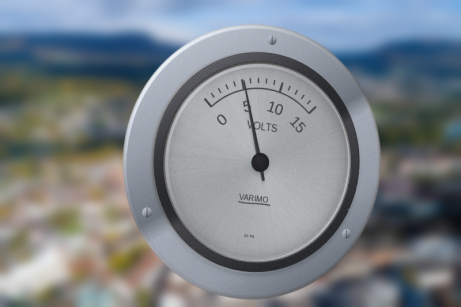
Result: 5,V
